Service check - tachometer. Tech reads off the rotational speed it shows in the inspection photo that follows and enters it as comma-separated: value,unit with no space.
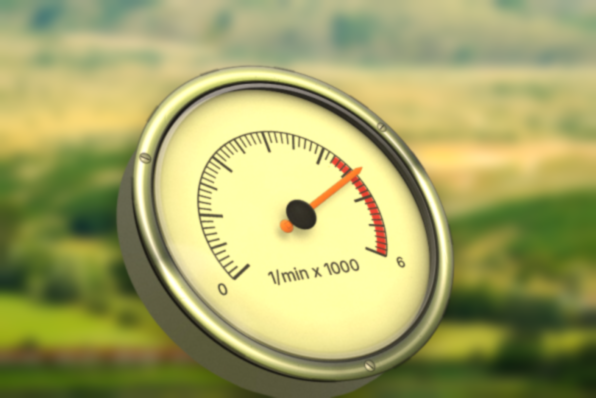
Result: 4600,rpm
